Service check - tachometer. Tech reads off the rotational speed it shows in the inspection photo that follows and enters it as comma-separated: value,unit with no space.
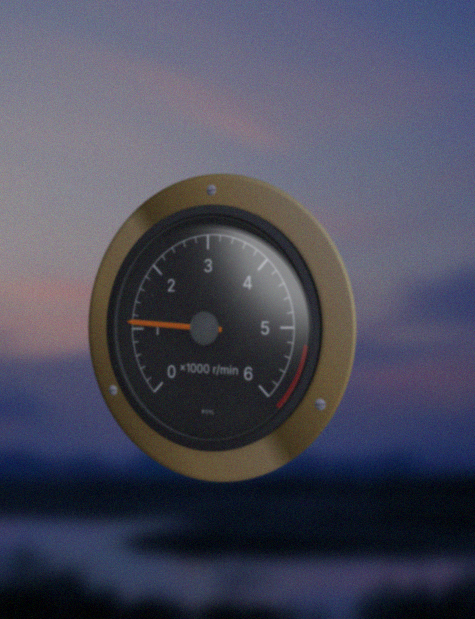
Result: 1100,rpm
